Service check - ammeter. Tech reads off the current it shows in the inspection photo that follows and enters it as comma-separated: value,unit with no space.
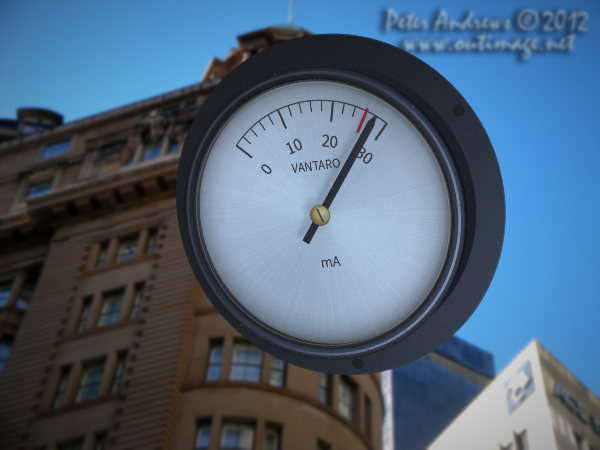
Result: 28,mA
